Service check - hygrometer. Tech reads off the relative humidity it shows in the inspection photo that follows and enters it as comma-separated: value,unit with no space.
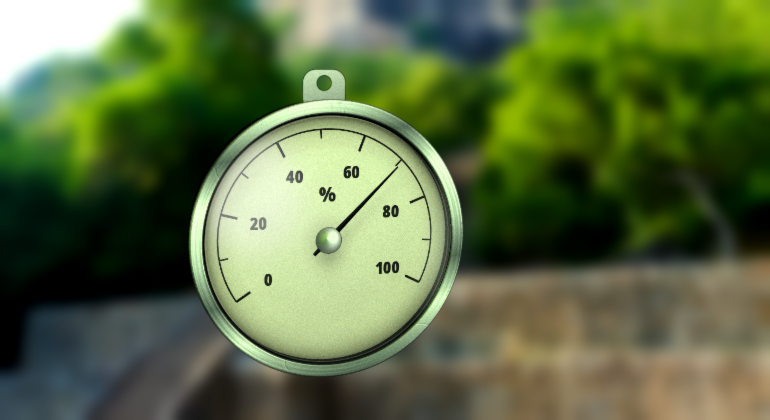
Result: 70,%
